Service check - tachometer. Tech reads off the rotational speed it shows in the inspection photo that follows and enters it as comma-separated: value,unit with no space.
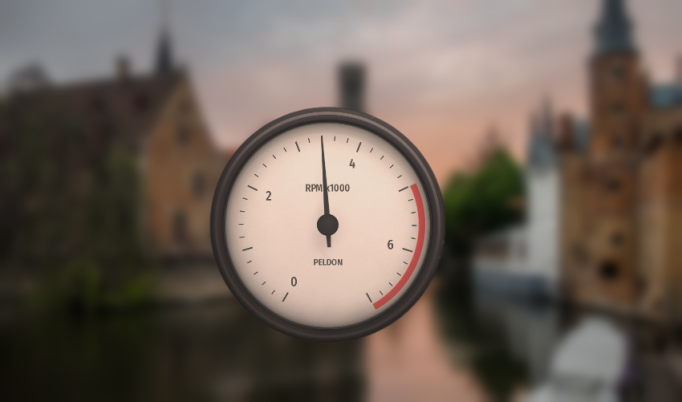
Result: 3400,rpm
